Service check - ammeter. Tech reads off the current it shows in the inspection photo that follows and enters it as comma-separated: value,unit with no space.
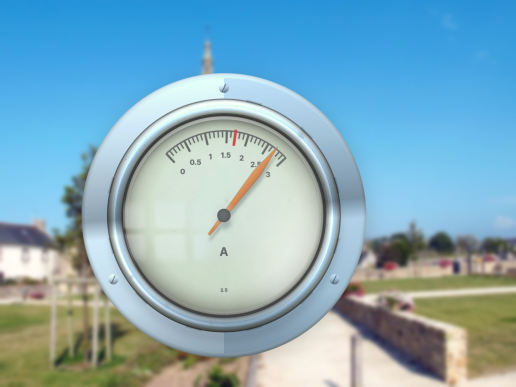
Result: 2.7,A
